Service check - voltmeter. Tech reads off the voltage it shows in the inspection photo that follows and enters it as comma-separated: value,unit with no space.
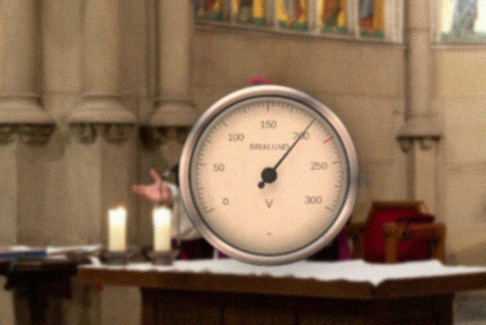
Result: 200,V
